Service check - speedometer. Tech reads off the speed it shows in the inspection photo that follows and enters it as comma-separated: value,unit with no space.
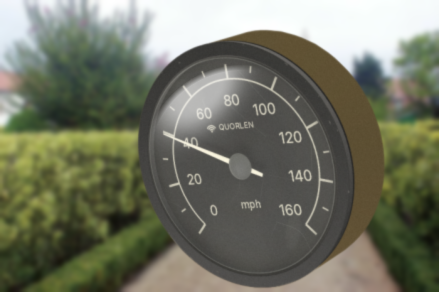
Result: 40,mph
